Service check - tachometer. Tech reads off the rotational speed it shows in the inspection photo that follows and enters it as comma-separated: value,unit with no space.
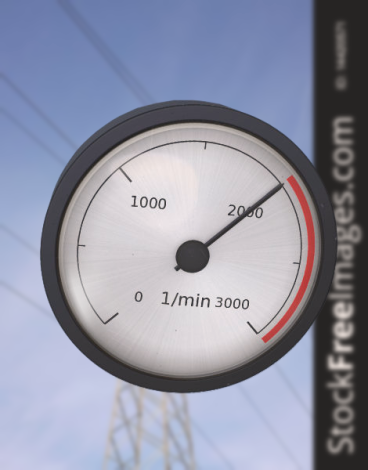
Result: 2000,rpm
